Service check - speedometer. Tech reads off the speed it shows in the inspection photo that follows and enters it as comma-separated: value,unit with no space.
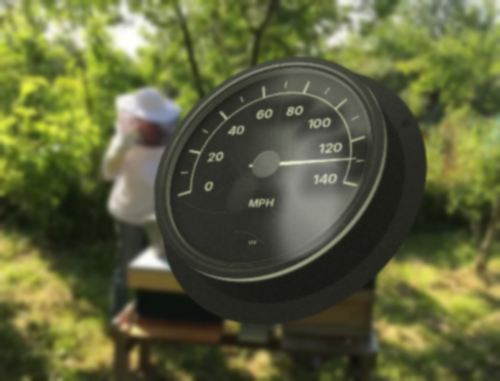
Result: 130,mph
